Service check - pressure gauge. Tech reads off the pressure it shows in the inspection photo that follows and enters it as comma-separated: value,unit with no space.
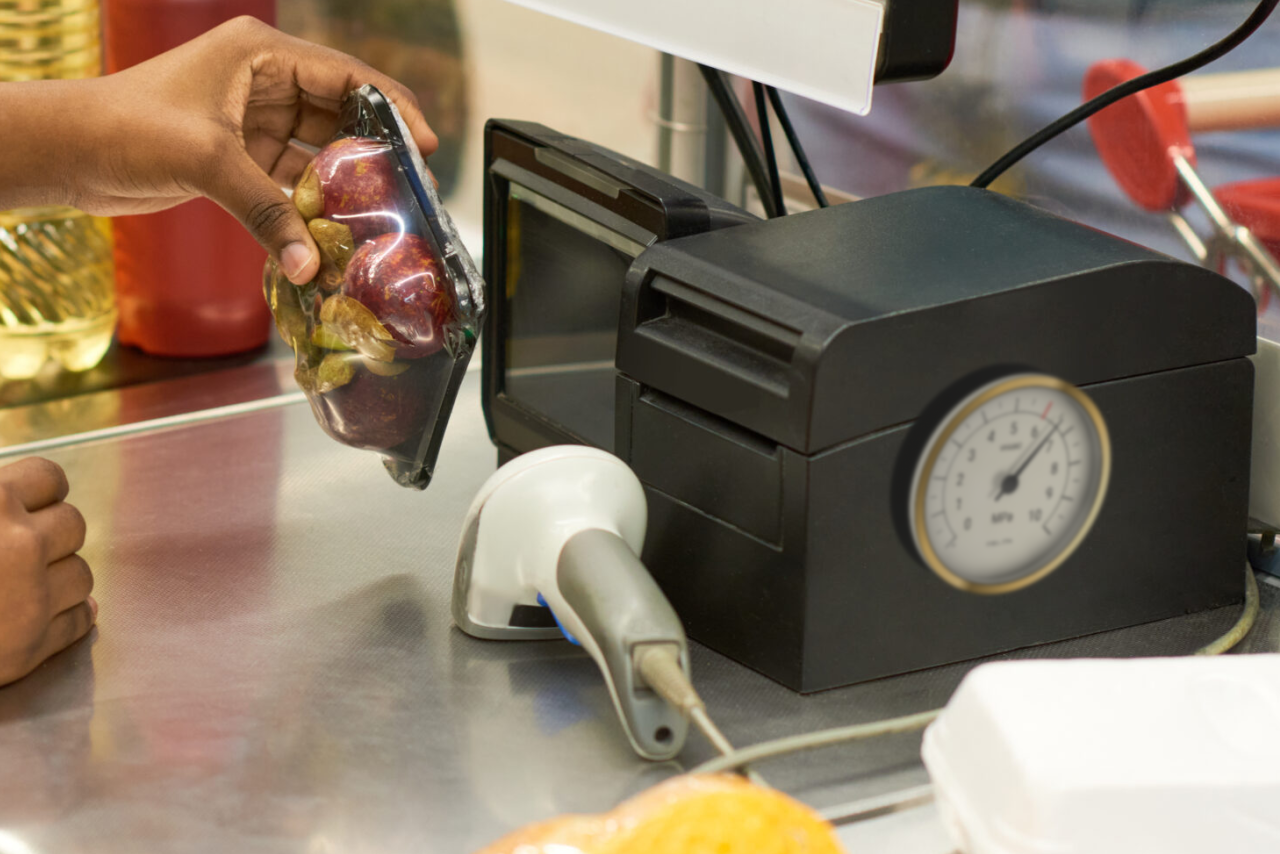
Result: 6.5,MPa
